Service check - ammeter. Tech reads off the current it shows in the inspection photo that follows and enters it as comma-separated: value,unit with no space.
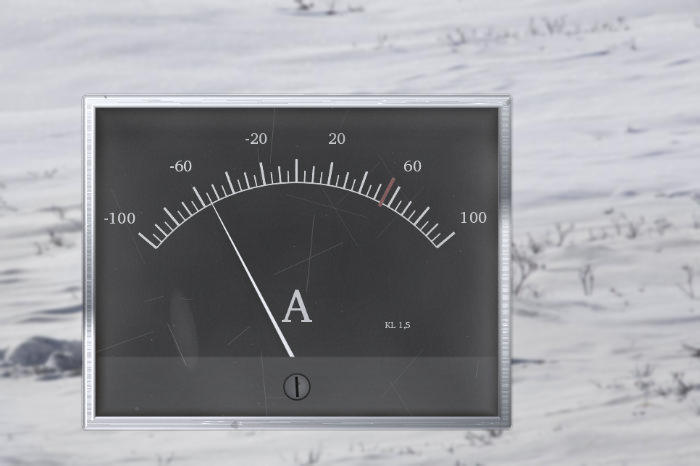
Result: -55,A
